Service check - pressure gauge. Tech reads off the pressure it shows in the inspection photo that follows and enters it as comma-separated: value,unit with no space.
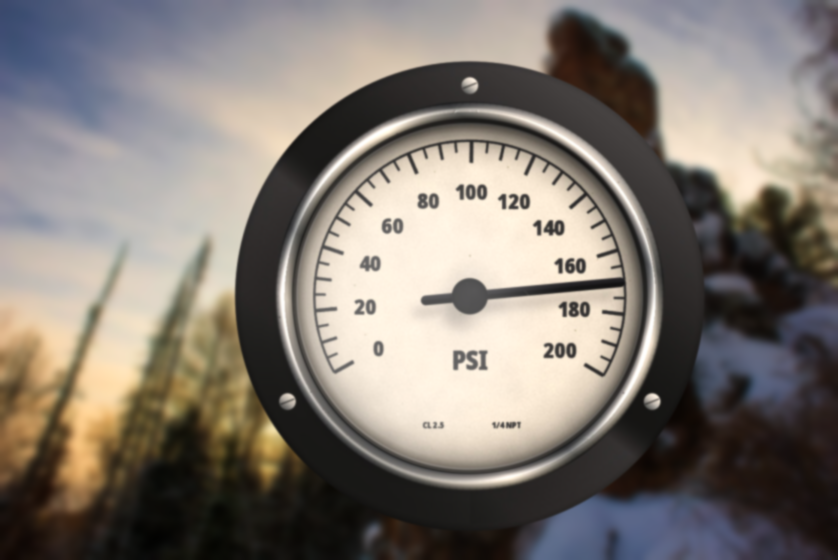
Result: 170,psi
